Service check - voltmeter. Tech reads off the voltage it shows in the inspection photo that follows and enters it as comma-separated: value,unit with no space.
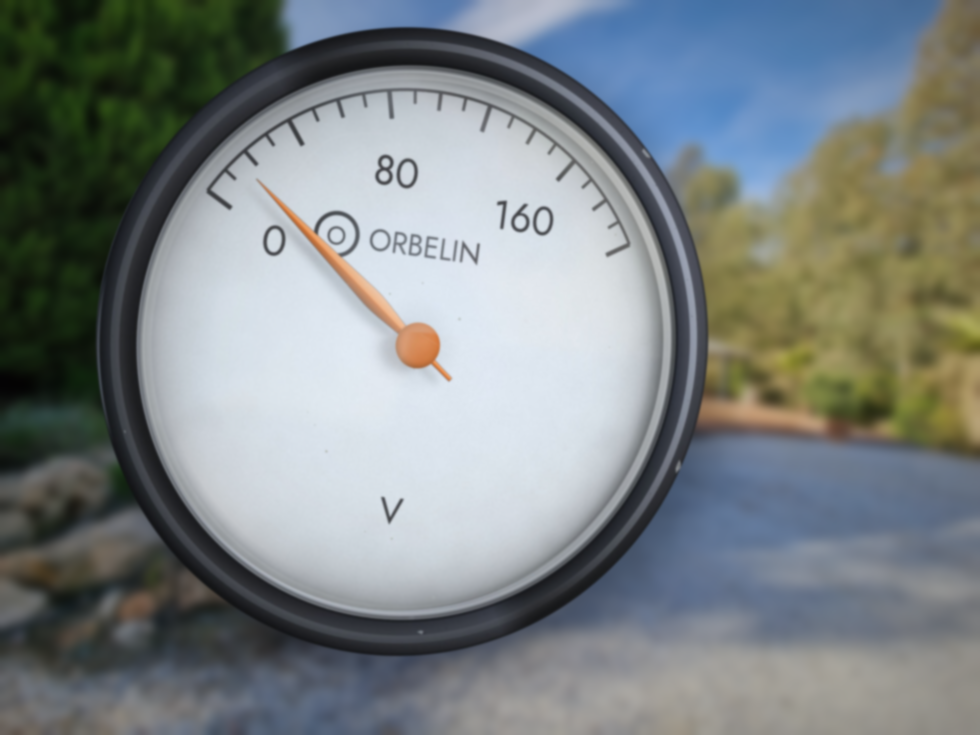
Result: 15,V
